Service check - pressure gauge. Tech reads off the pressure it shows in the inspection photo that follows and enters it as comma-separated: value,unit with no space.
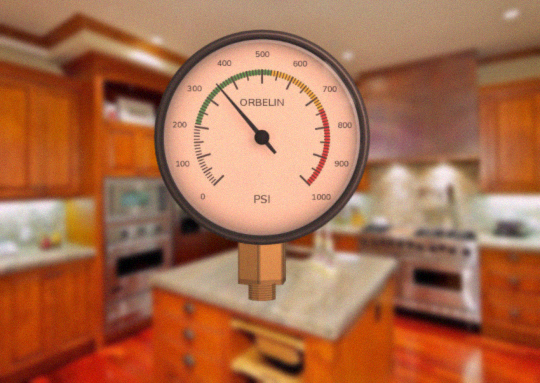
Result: 350,psi
